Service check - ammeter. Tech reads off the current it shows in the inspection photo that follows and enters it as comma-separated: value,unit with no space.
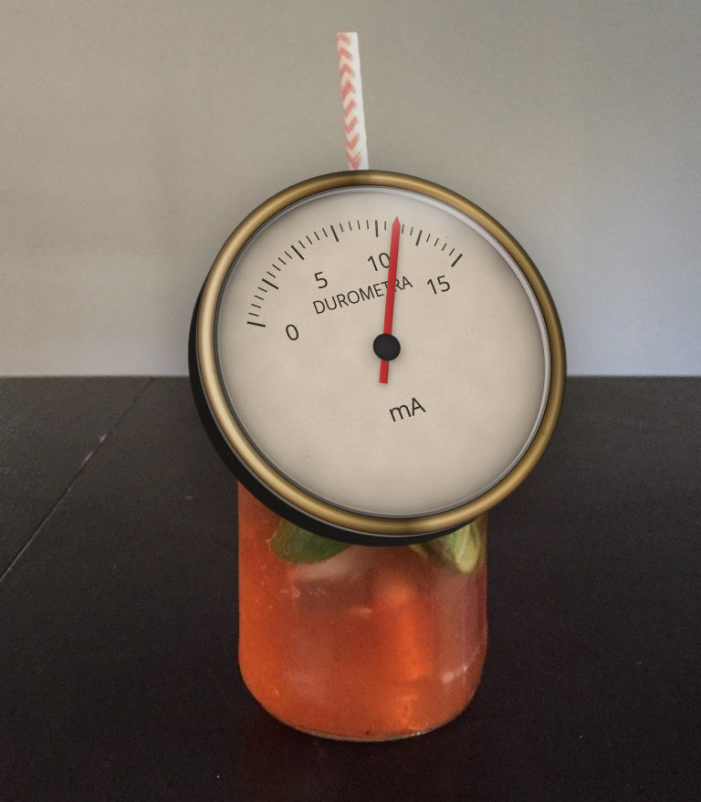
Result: 11,mA
